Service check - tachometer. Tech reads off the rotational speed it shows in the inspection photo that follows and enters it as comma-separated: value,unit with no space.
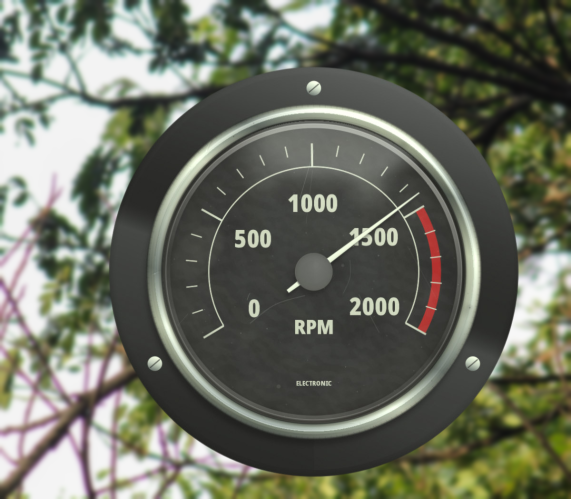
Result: 1450,rpm
